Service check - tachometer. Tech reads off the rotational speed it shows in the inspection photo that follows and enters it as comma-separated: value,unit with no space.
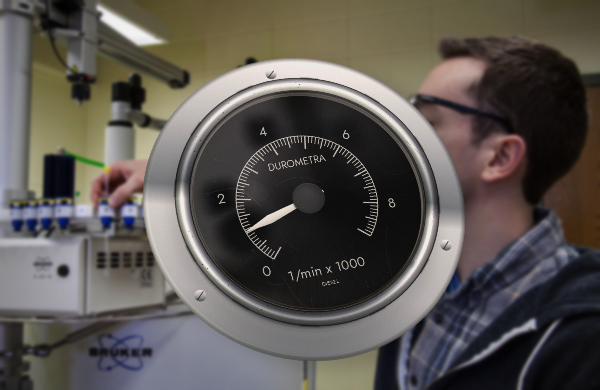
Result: 1000,rpm
